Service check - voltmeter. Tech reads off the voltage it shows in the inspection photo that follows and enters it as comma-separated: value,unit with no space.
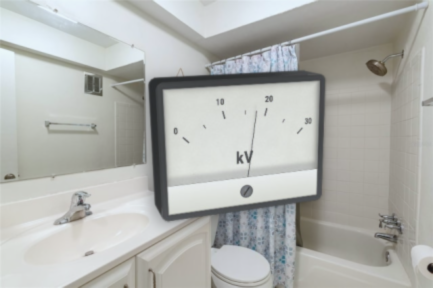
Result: 17.5,kV
